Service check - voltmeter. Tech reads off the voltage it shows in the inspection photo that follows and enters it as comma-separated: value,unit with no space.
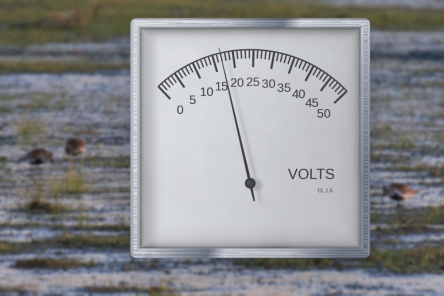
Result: 17,V
